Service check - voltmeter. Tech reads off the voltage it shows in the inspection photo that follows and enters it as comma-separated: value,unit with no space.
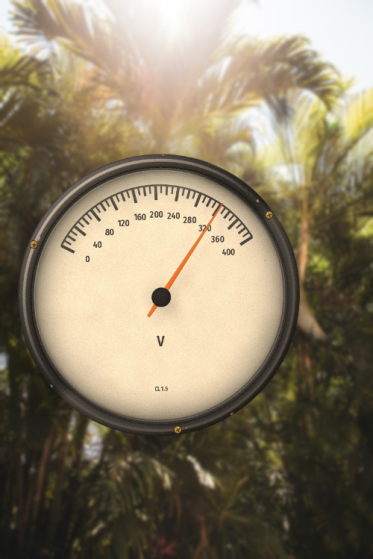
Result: 320,V
